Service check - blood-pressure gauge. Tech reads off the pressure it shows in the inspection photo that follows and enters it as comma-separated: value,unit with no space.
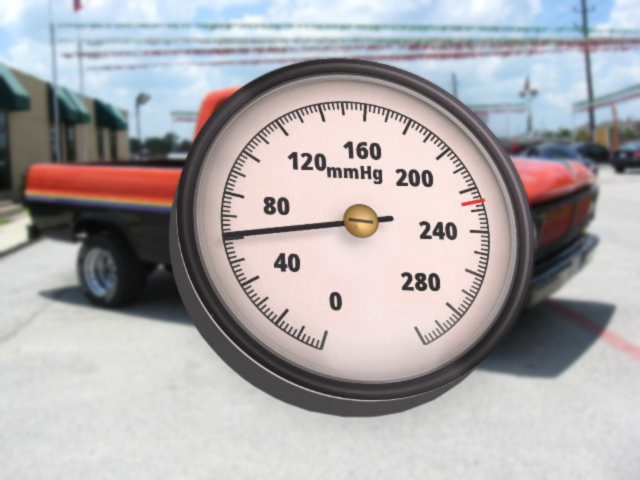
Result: 60,mmHg
